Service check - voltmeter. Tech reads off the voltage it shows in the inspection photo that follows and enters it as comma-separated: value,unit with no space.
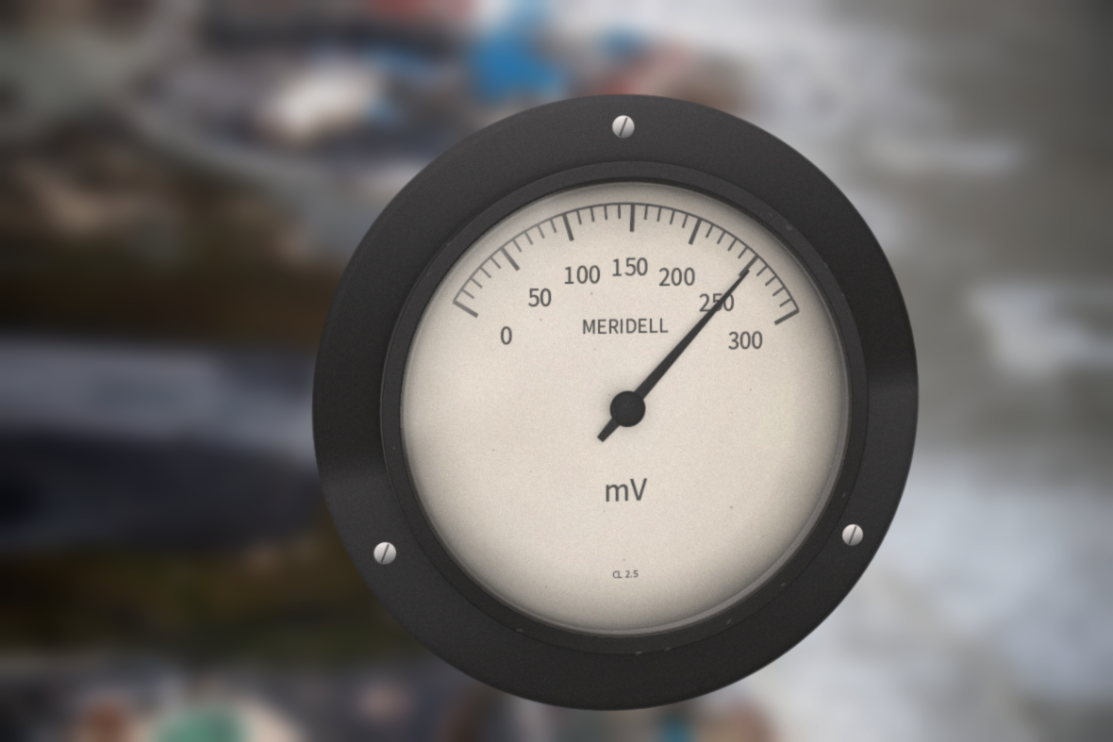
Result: 250,mV
